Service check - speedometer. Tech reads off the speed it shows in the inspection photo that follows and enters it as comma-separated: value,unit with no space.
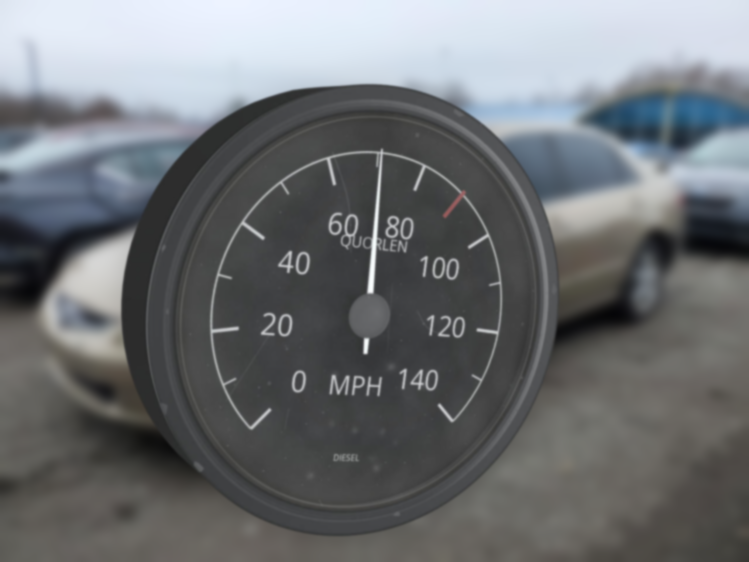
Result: 70,mph
